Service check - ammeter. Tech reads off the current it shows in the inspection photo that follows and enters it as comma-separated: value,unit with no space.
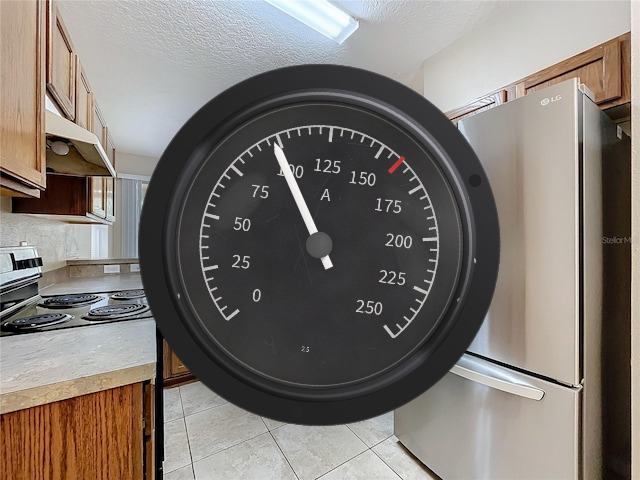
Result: 97.5,A
